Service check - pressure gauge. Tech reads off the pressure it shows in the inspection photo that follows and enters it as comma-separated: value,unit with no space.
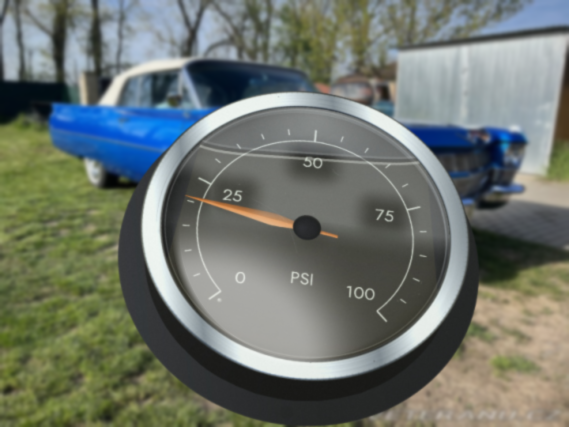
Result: 20,psi
